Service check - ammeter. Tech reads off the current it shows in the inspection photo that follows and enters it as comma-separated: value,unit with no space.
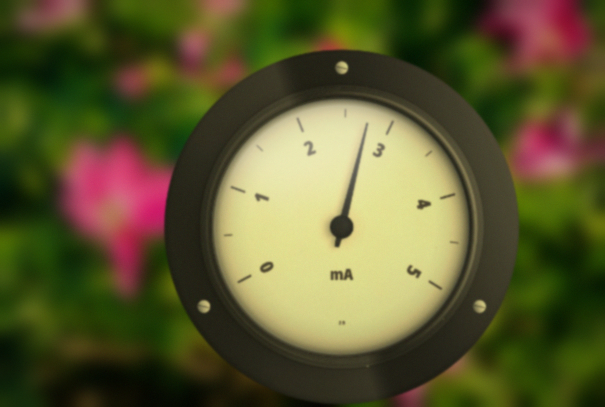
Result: 2.75,mA
